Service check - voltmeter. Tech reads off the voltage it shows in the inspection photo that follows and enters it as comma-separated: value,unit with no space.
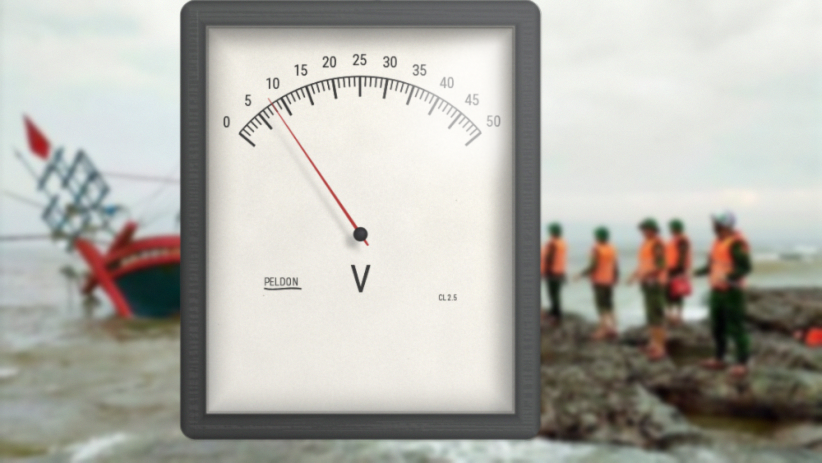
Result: 8,V
